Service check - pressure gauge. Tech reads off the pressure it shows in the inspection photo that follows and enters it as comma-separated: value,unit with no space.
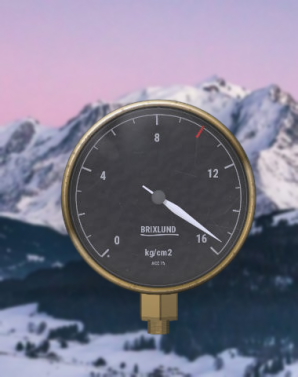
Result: 15.5,kg/cm²
